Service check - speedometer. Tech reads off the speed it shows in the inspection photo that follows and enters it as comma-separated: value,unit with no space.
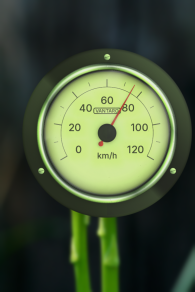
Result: 75,km/h
